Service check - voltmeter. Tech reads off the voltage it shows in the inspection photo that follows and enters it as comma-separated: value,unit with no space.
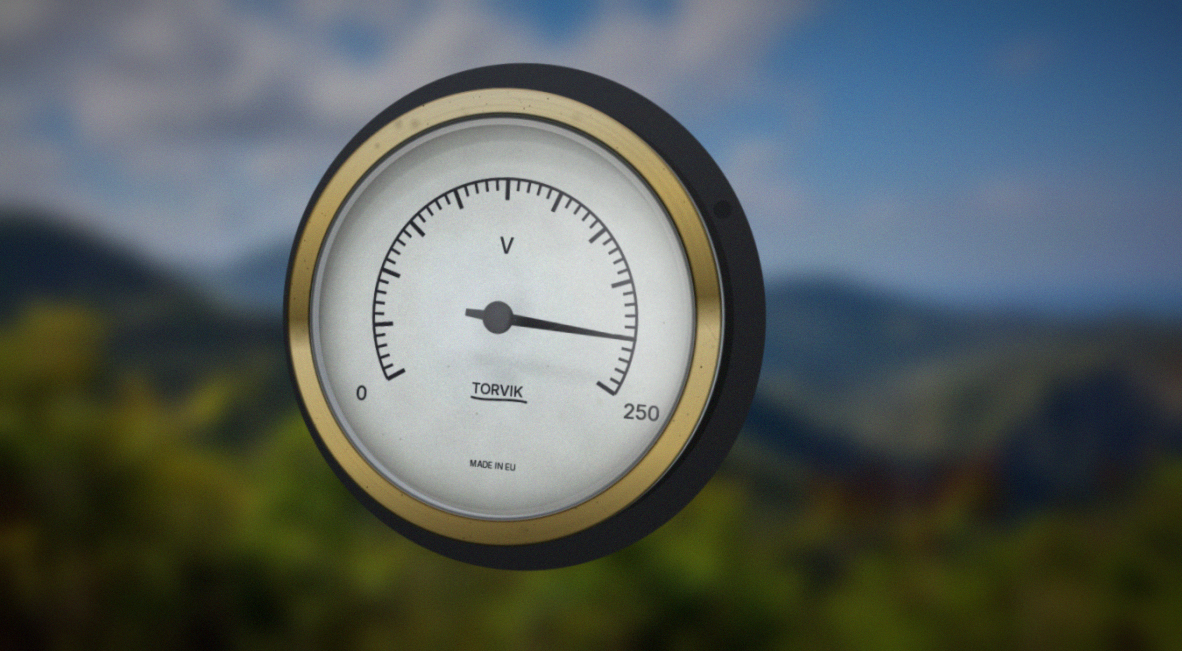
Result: 225,V
